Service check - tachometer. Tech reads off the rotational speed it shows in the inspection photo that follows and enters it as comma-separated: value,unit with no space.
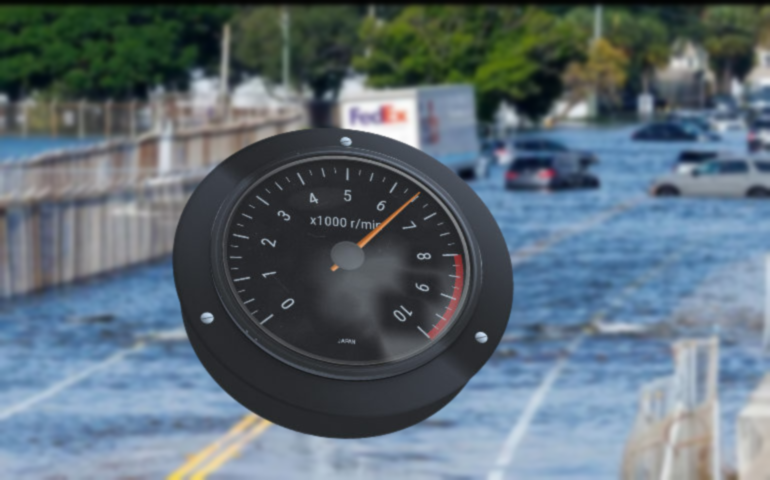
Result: 6500,rpm
